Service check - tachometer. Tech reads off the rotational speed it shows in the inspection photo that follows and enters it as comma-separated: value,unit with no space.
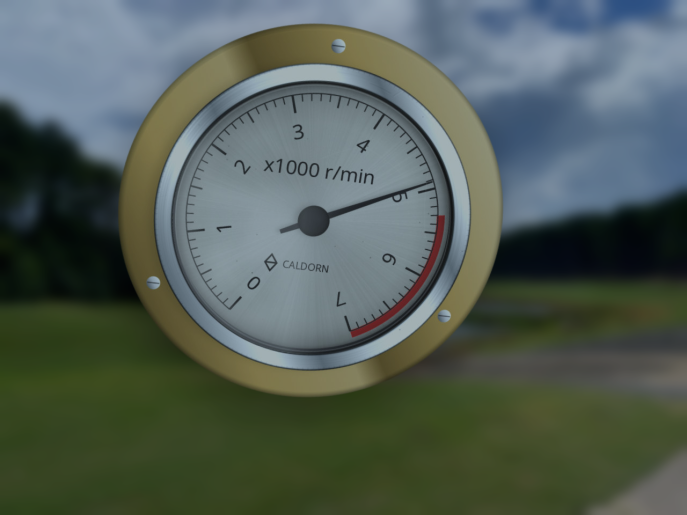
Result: 4900,rpm
